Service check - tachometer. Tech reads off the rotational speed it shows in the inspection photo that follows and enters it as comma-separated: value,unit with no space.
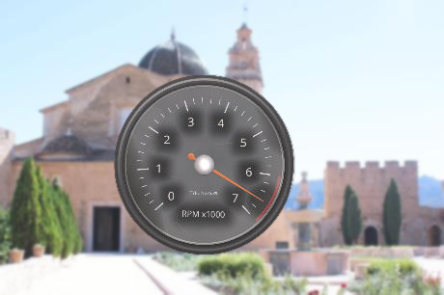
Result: 6600,rpm
